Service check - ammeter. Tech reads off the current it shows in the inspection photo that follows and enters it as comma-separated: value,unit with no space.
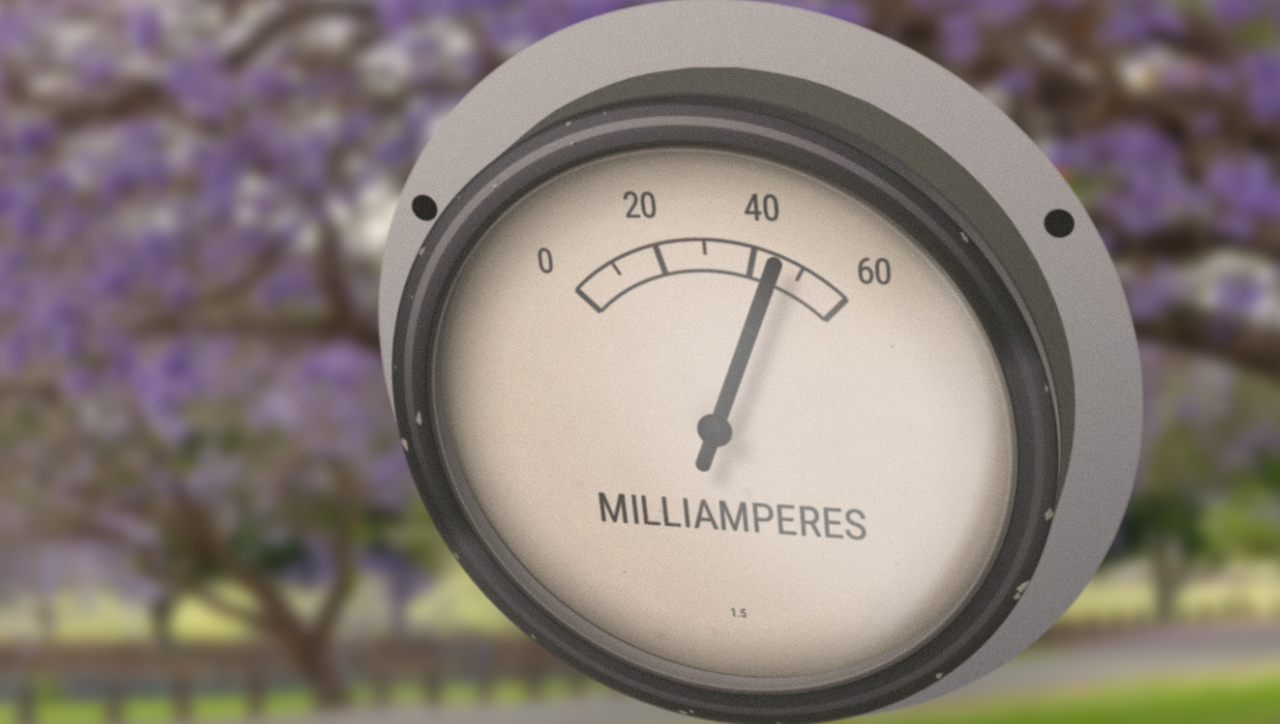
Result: 45,mA
